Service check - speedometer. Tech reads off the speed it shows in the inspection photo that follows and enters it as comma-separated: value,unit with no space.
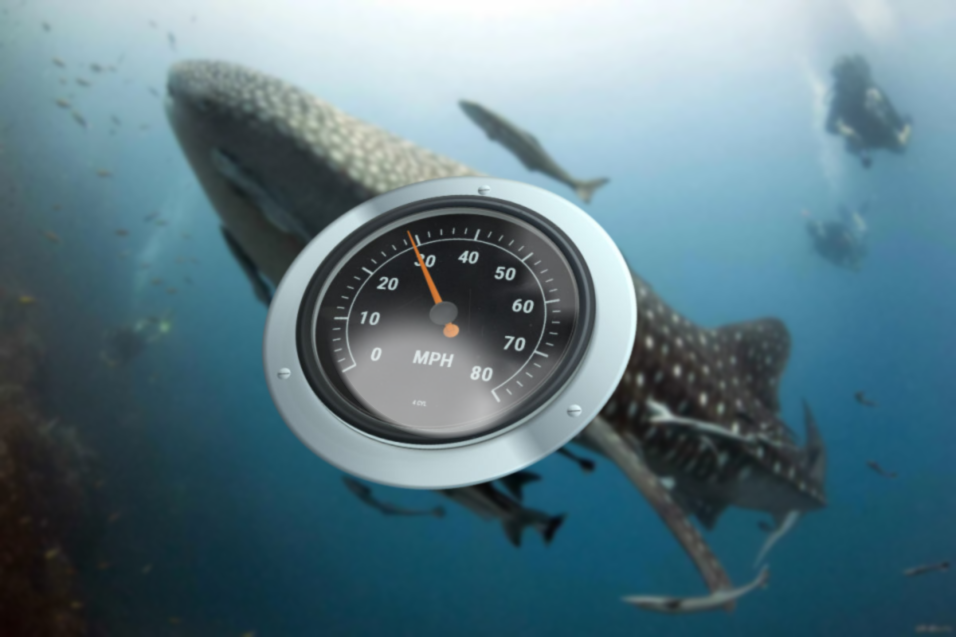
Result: 29,mph
